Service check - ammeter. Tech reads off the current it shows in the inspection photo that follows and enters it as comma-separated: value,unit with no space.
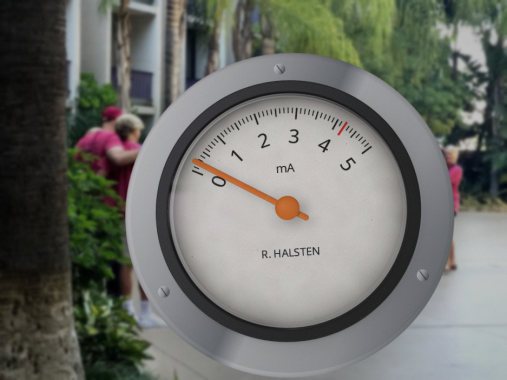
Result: 0.2,mA
